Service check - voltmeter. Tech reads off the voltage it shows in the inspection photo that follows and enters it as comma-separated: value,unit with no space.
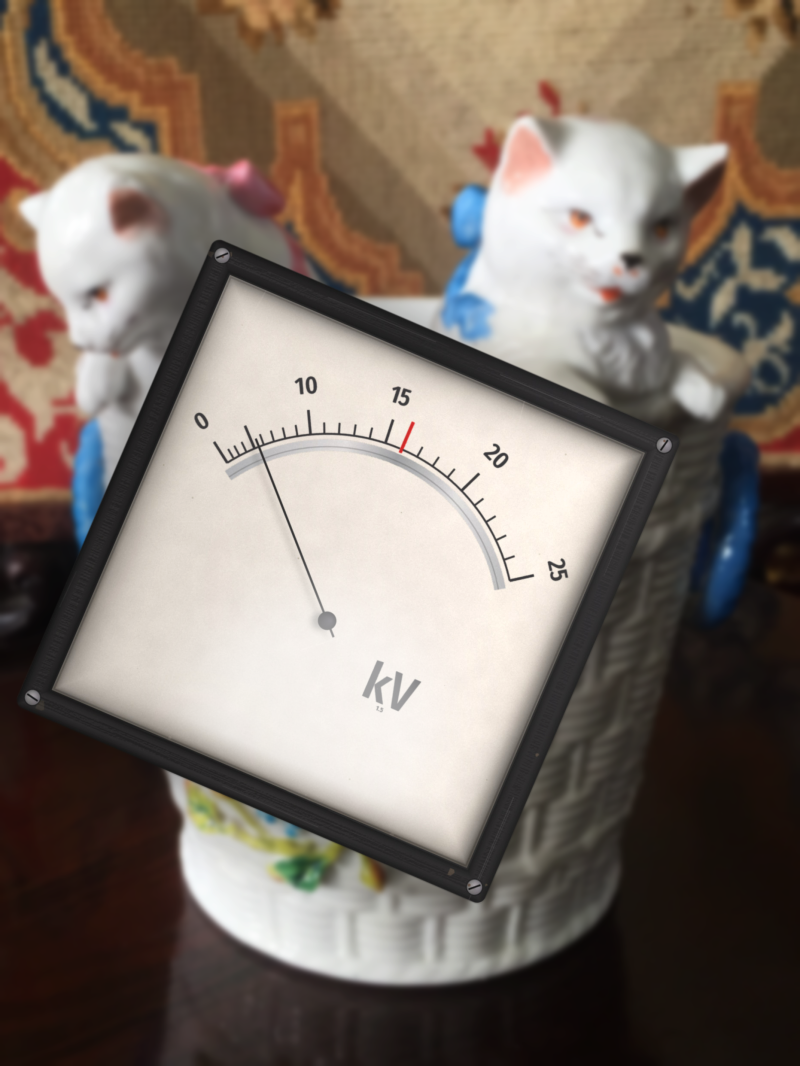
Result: 5.5,kV
